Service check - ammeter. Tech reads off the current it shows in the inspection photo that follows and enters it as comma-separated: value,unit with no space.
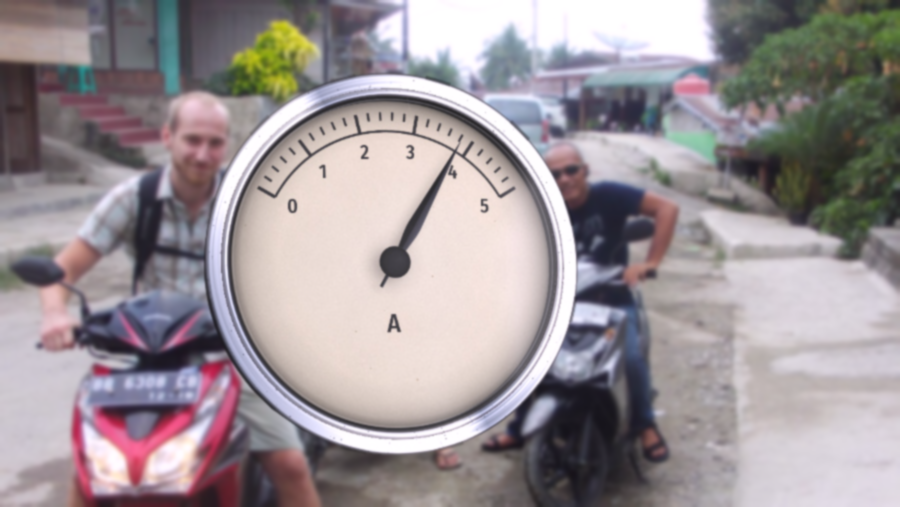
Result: 3.8,A
